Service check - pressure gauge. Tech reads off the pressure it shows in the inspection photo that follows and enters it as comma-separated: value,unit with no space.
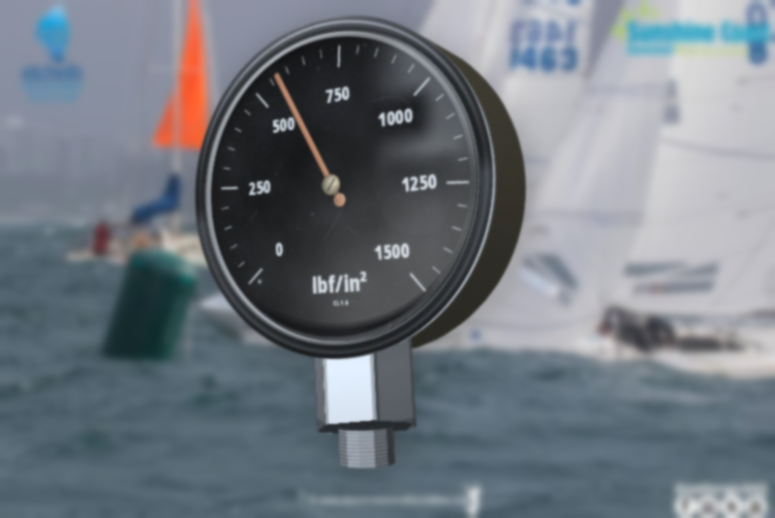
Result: 575,psi
